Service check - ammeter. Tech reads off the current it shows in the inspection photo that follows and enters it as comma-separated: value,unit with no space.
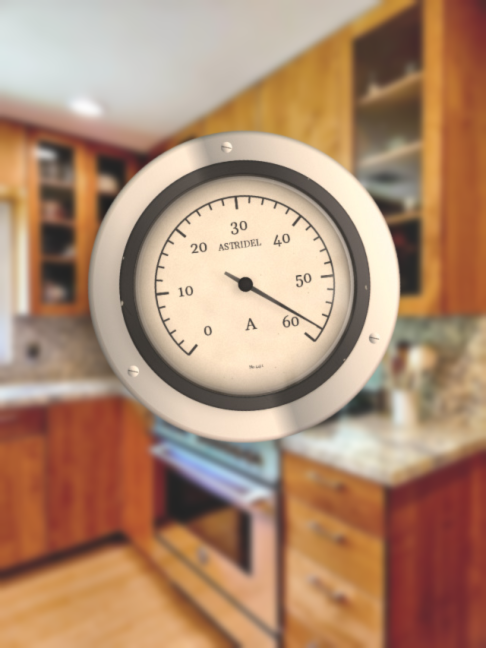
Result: 58,A
